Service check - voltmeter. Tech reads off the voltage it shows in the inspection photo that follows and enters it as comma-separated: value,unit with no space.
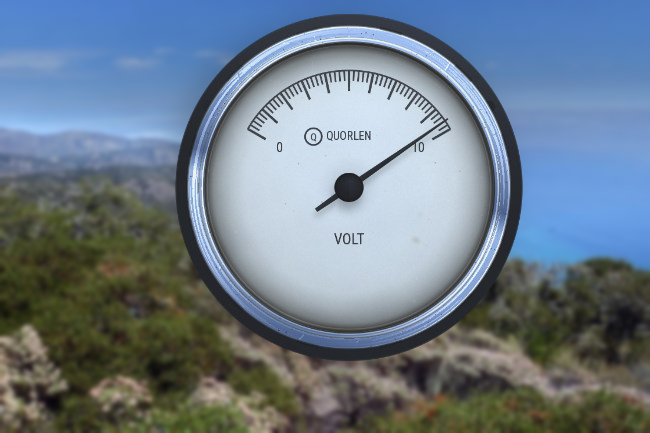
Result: 9.6,V
